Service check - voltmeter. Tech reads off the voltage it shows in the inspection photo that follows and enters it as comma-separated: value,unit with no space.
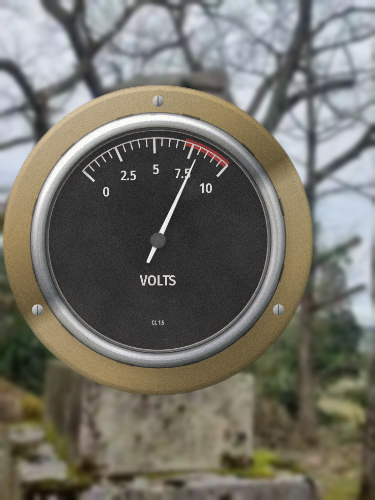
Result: 8,V
